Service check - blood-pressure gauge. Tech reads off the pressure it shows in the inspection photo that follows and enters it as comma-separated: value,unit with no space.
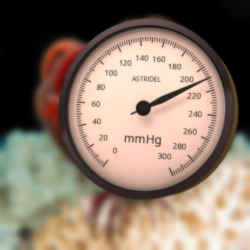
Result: 210,mmHg
